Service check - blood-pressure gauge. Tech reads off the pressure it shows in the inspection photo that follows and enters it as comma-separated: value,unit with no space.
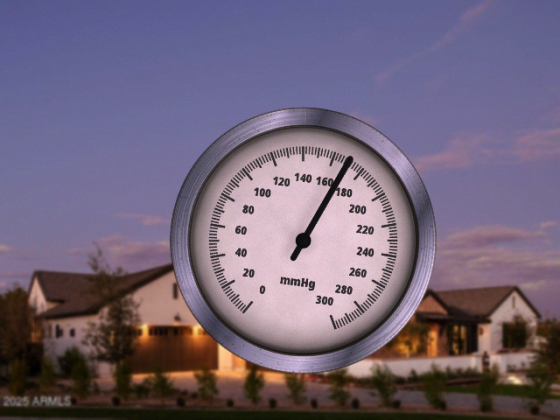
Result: 170,mmHg
